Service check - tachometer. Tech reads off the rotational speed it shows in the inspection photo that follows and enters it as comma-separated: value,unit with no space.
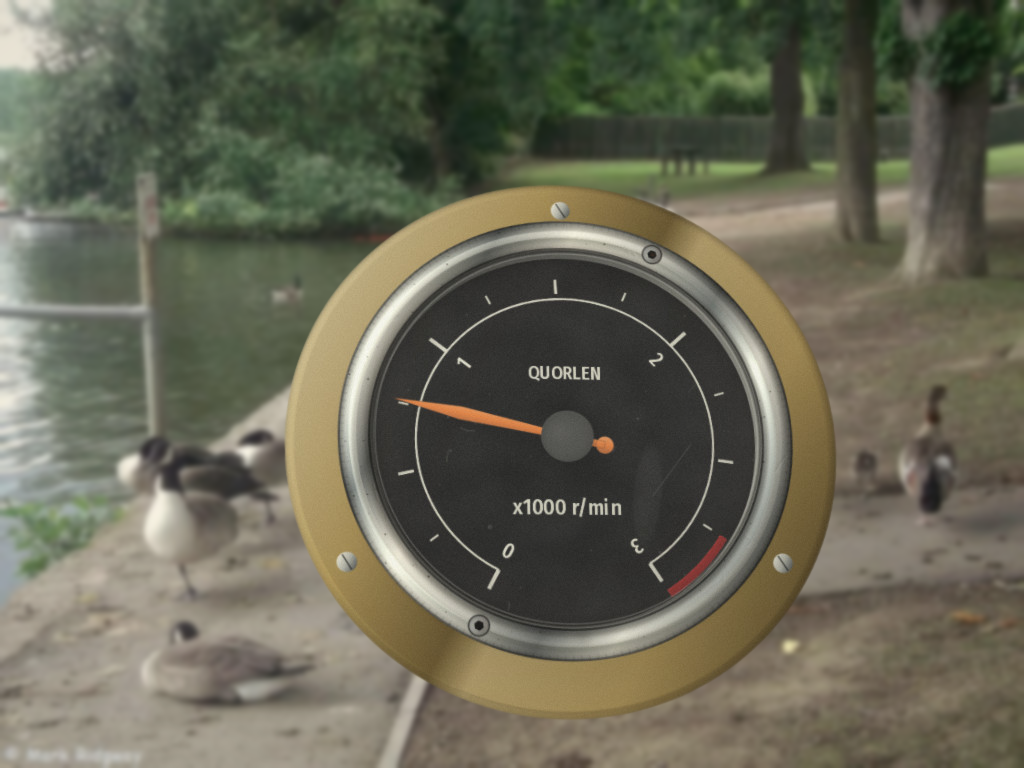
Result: 750,rpm
